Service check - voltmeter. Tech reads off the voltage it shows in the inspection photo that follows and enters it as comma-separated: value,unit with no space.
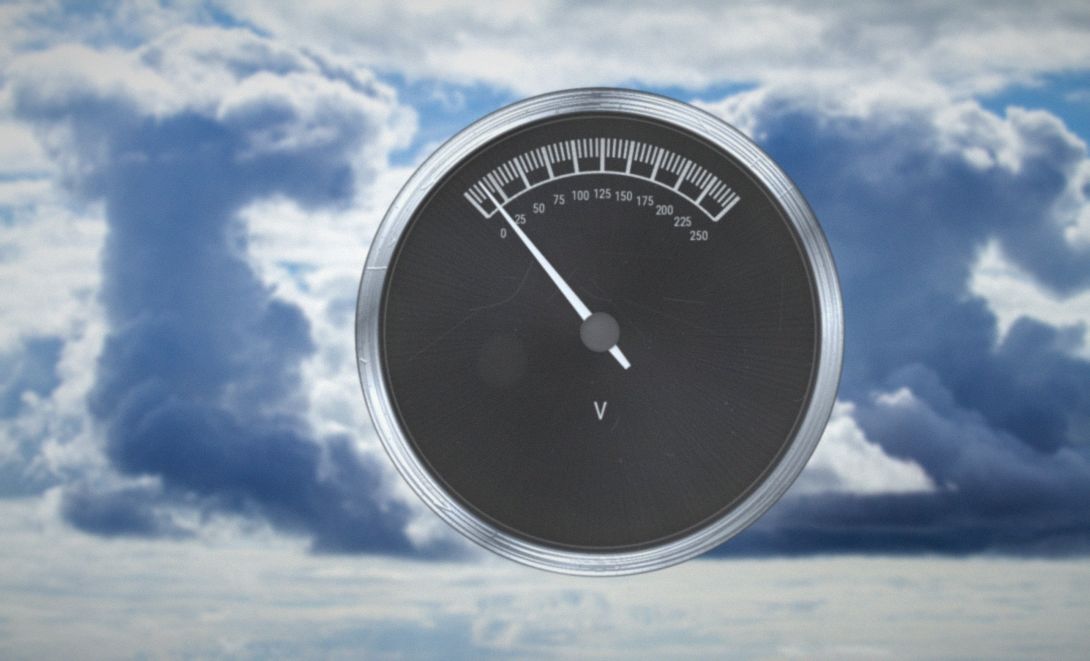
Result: 15,V
